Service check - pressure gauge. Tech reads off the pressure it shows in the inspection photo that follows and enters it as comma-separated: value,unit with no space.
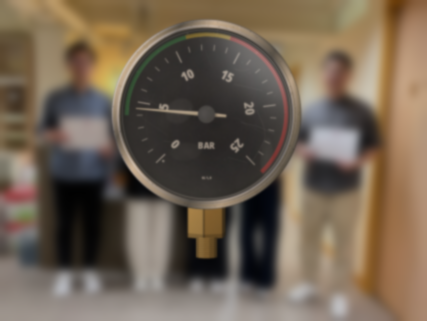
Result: 4.5,bar
